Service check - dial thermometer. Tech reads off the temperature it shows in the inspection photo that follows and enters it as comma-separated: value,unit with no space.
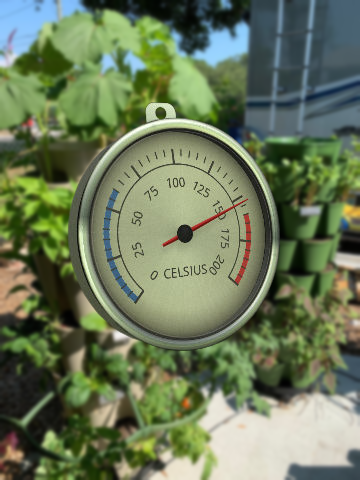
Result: 152.5,°C
